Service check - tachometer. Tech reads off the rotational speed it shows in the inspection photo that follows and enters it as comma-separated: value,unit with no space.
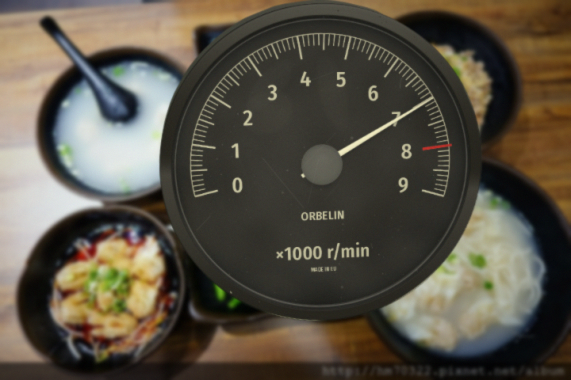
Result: 7000,rpm
